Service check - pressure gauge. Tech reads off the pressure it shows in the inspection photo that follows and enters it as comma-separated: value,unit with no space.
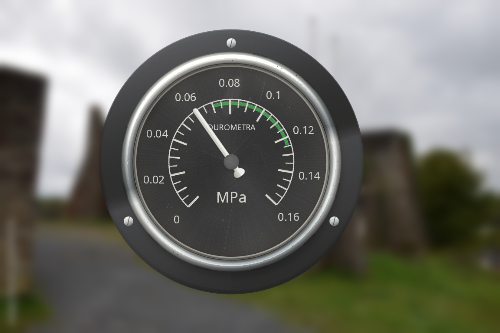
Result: 0.06,MPa
